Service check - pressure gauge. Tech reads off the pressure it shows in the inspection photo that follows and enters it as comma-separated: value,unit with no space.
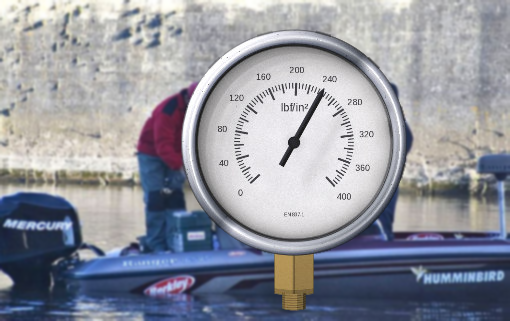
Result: 240,psi
